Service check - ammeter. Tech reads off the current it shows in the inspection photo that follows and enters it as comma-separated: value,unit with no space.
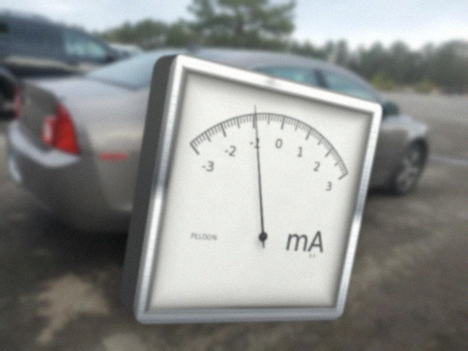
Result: -1,mA
